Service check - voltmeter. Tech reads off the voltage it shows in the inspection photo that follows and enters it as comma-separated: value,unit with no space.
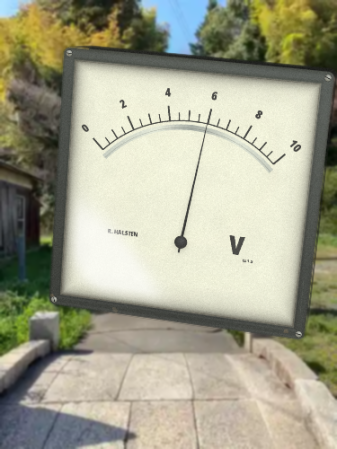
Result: 6,V
